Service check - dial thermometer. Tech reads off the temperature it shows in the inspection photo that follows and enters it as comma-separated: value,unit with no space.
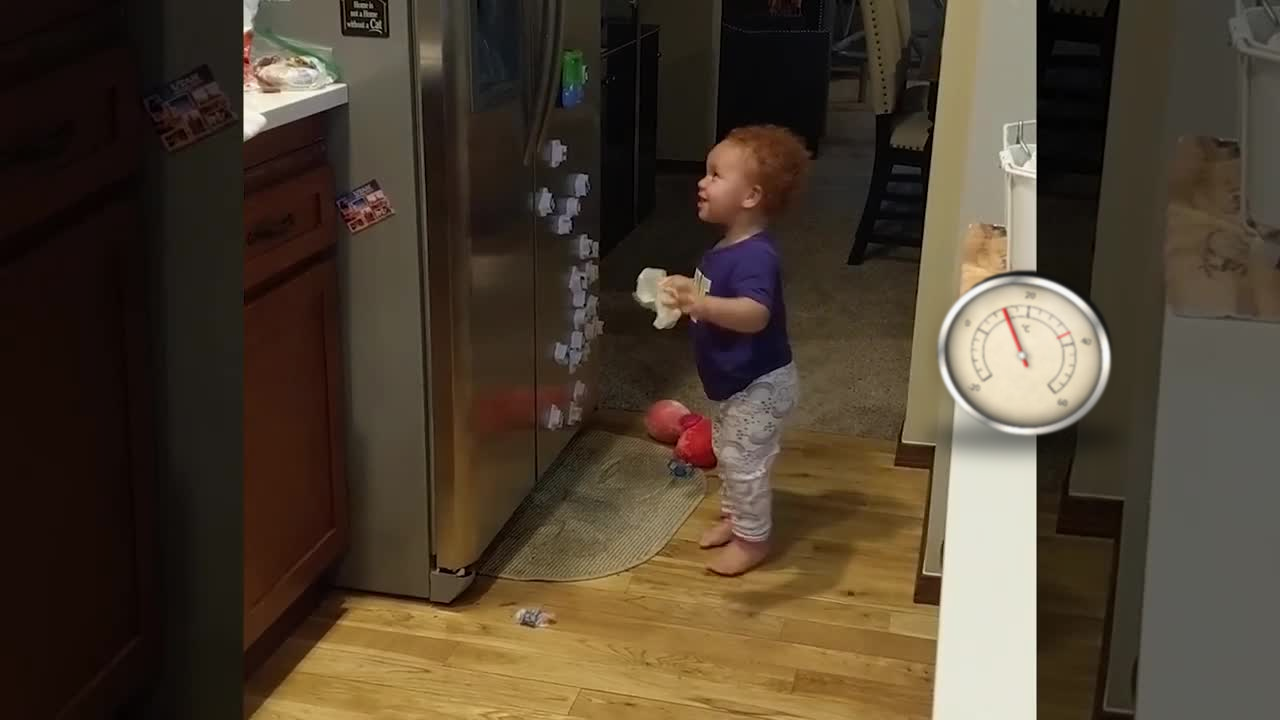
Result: 12,°C
